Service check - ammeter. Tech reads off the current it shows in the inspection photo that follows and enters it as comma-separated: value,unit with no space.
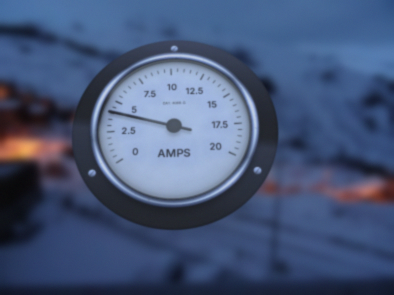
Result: 4,A
